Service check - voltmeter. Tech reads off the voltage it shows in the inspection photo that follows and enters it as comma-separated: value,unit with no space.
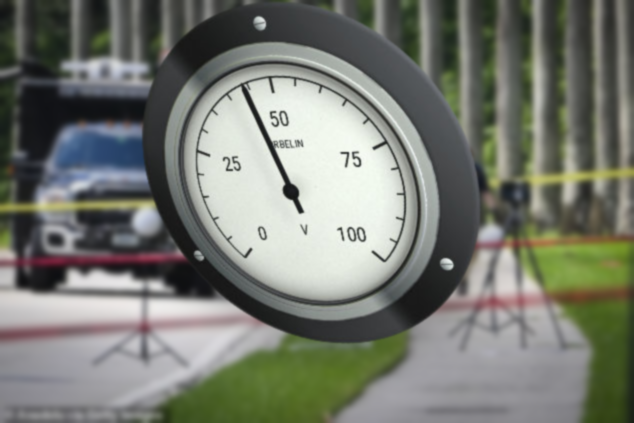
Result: 45,V
